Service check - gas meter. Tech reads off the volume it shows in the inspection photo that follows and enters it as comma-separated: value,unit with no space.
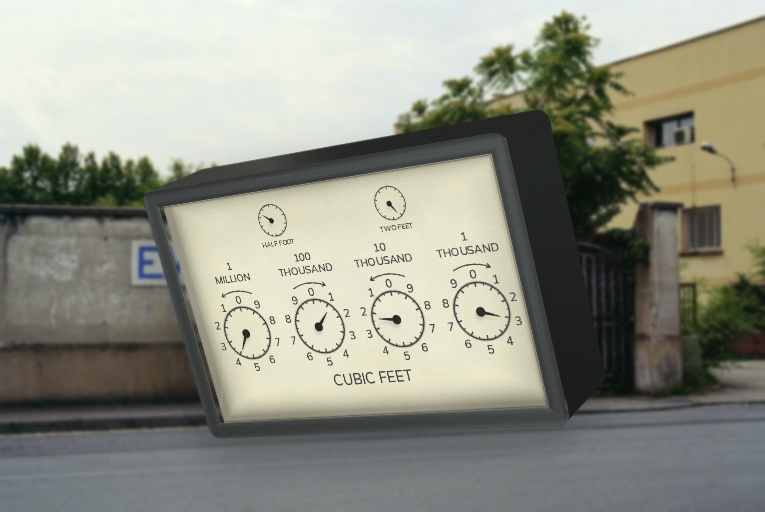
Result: 412300,ft³
